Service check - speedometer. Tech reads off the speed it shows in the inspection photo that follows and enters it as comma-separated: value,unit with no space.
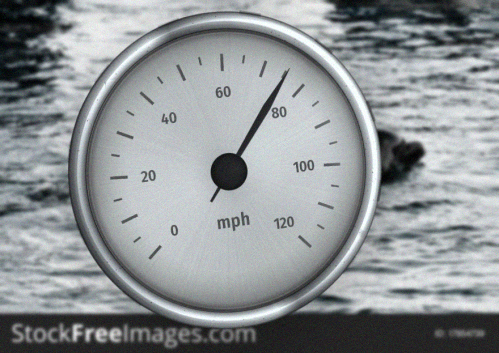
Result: 75,mph
